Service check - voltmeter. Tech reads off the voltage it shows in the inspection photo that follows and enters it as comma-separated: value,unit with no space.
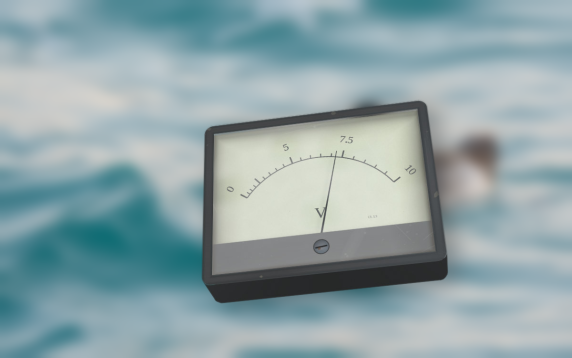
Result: 7.25,V
